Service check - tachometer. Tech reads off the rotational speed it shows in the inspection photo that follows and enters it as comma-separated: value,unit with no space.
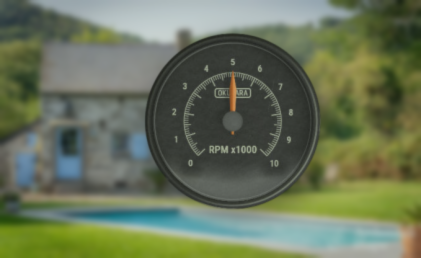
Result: 5000,rpm
